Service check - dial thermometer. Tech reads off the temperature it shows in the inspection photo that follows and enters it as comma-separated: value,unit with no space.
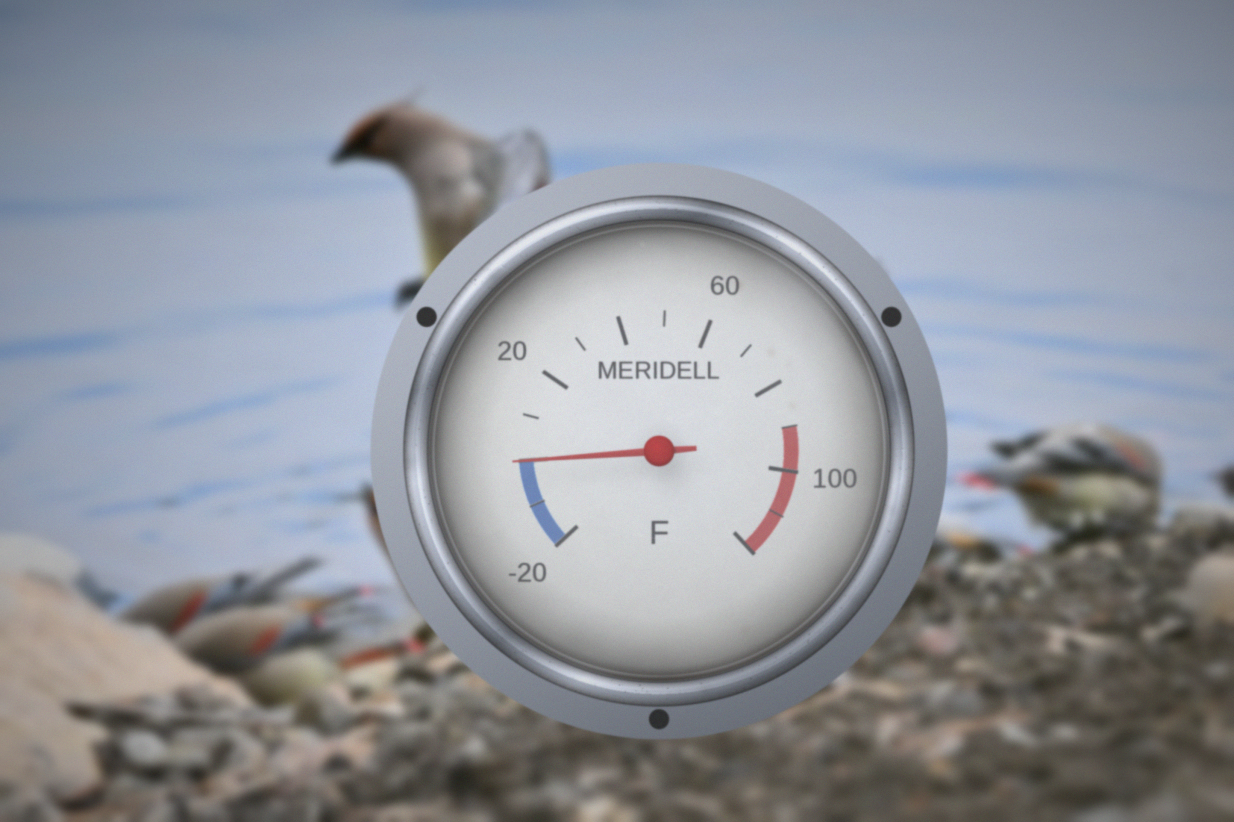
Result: 0,°F
